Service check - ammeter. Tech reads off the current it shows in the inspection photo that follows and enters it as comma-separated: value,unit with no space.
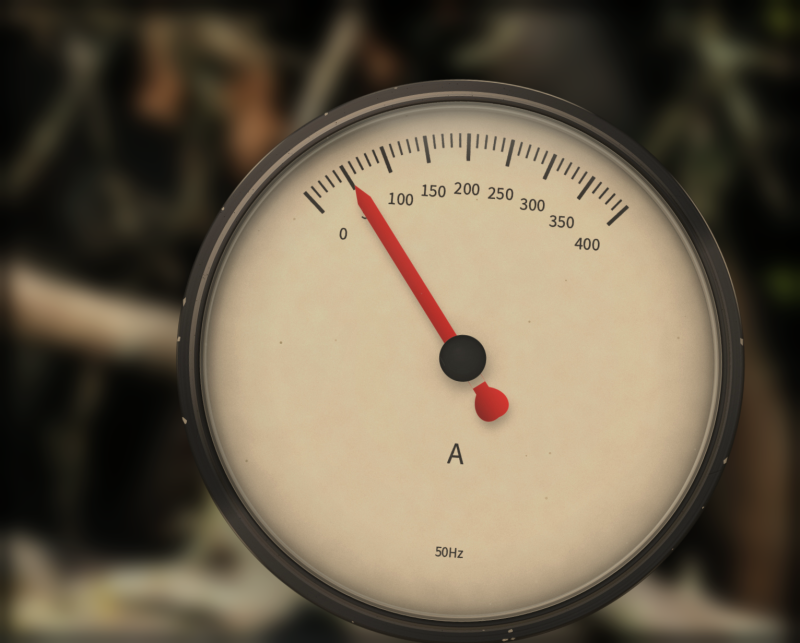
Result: 50,A
